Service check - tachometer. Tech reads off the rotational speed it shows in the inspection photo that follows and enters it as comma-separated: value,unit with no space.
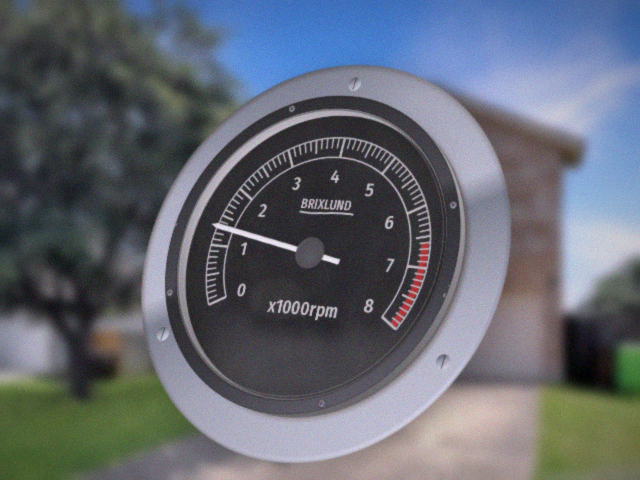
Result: 1300,rpm
